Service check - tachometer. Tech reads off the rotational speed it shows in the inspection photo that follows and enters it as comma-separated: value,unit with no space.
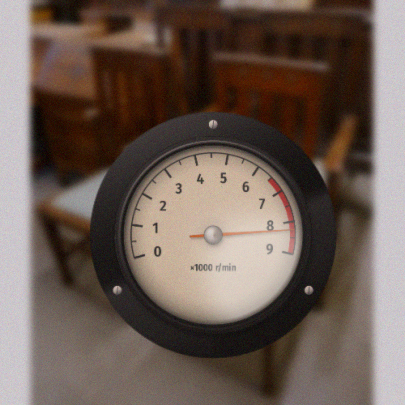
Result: 8250,rpm
